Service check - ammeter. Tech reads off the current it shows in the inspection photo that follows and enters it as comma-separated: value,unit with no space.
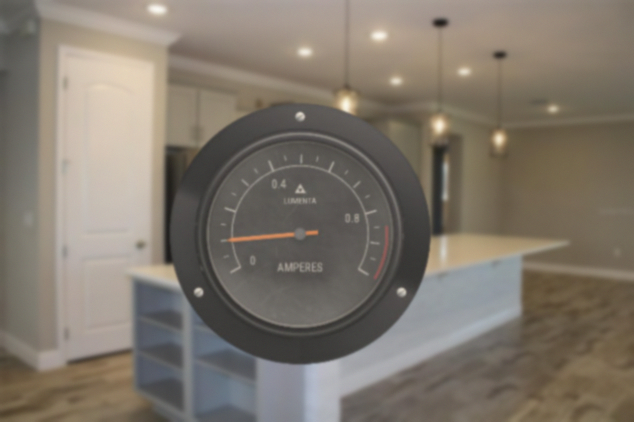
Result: 0.1,A
